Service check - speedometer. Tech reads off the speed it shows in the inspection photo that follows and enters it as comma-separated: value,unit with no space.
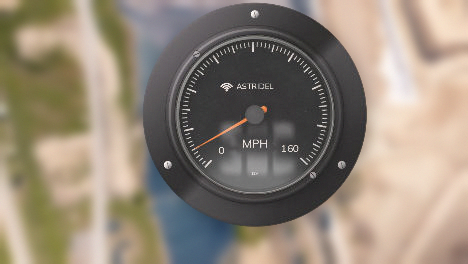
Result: 10,mph
